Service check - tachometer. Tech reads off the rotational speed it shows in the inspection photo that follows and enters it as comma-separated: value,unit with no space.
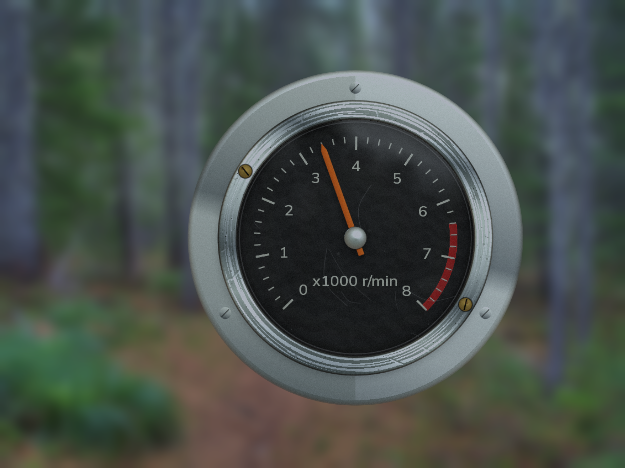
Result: 3400,rpm
